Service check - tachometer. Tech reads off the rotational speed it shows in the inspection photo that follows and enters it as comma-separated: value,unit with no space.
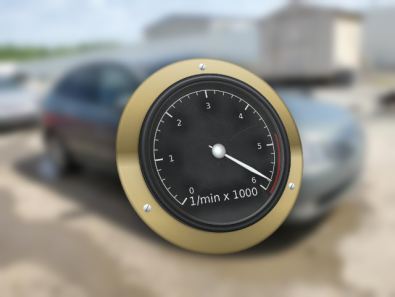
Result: 5800,rpm
